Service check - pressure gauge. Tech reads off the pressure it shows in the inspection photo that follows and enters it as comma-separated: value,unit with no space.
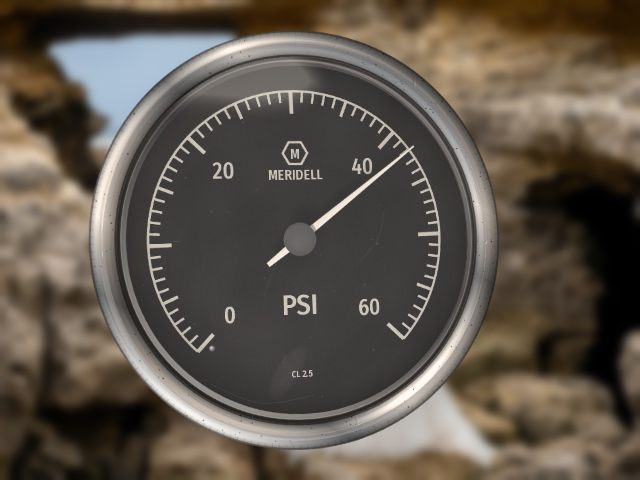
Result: 42,psi
